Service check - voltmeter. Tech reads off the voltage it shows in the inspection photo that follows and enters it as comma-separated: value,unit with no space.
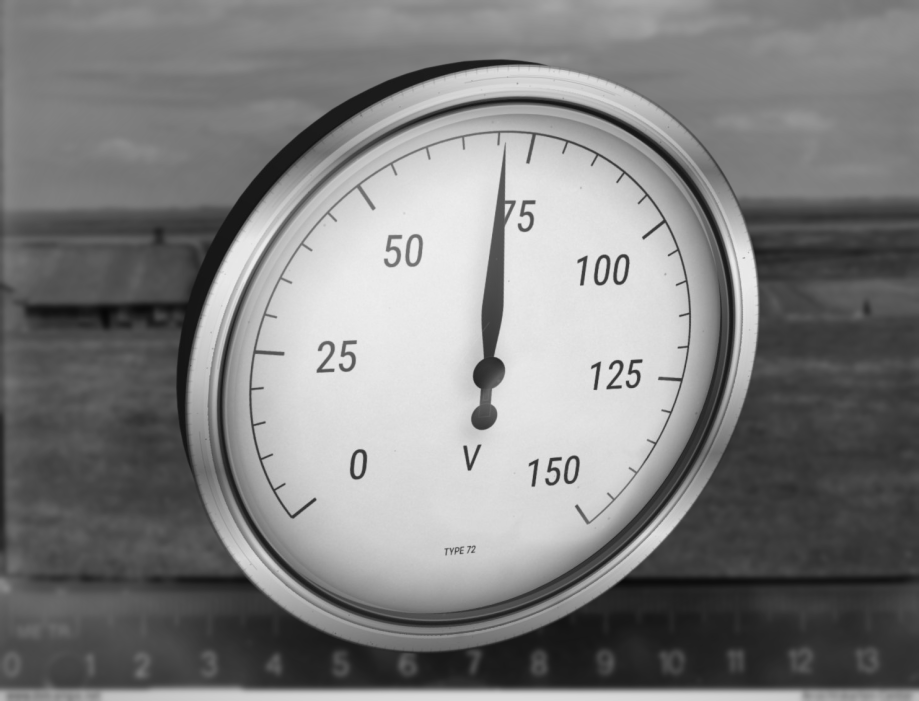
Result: 70,V
